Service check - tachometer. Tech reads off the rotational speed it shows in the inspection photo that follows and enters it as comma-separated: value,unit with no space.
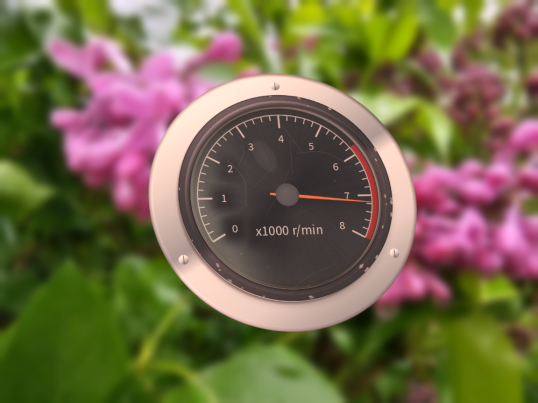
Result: 7200,rpm
